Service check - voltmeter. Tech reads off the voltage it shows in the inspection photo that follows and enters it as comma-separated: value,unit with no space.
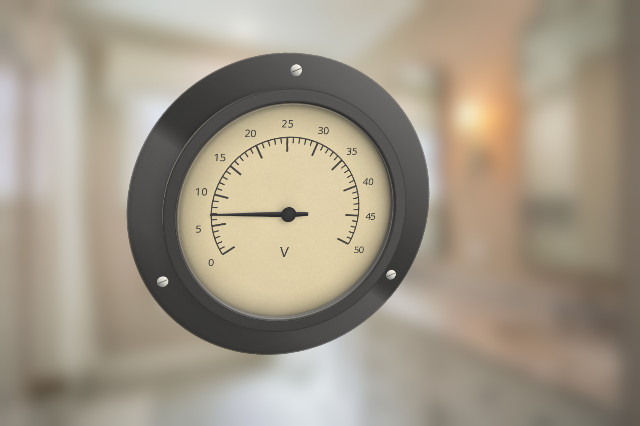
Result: 7,V
